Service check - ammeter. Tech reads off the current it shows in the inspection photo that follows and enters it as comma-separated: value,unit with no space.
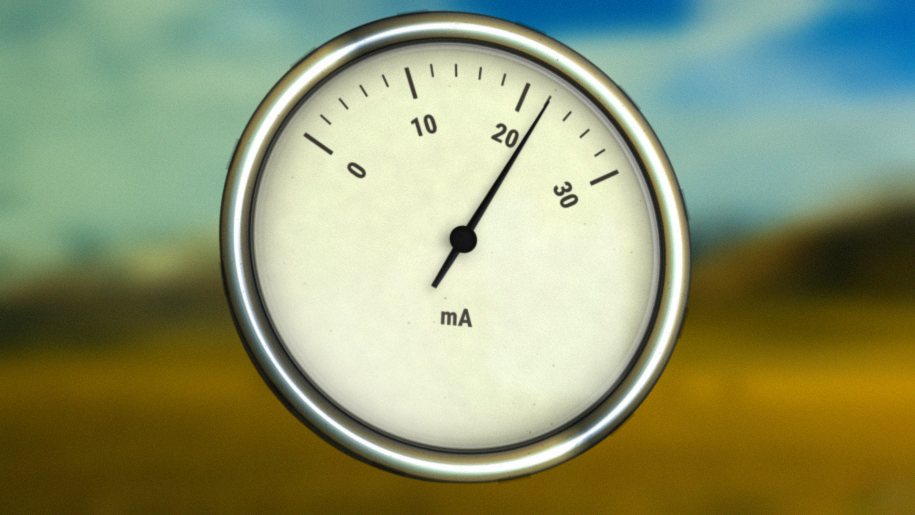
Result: 22,mA
